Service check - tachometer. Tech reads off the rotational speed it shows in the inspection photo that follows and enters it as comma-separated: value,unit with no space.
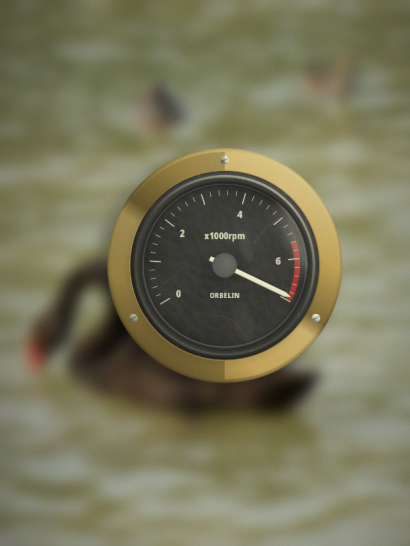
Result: 6900,rpm
